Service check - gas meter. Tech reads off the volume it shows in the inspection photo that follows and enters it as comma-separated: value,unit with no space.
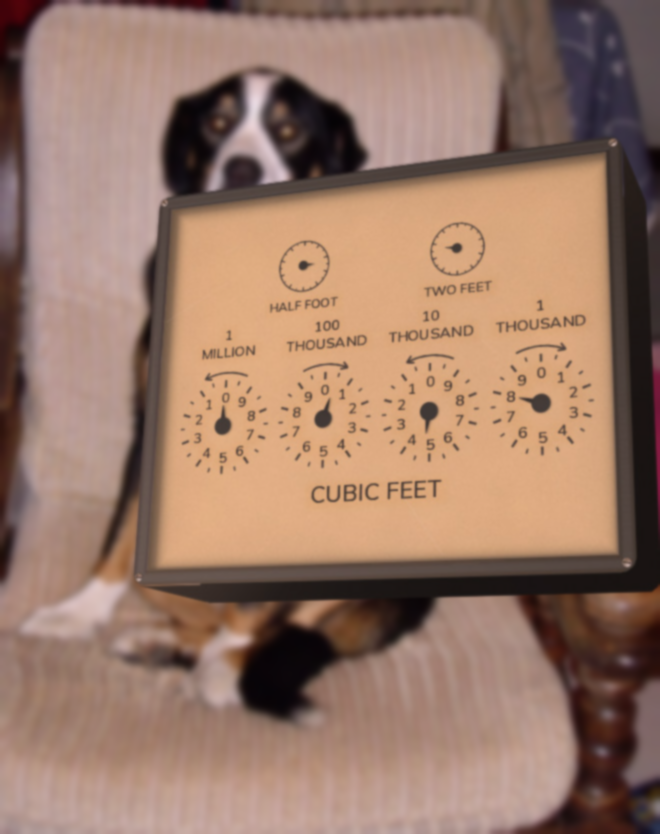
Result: 4800,ft³
